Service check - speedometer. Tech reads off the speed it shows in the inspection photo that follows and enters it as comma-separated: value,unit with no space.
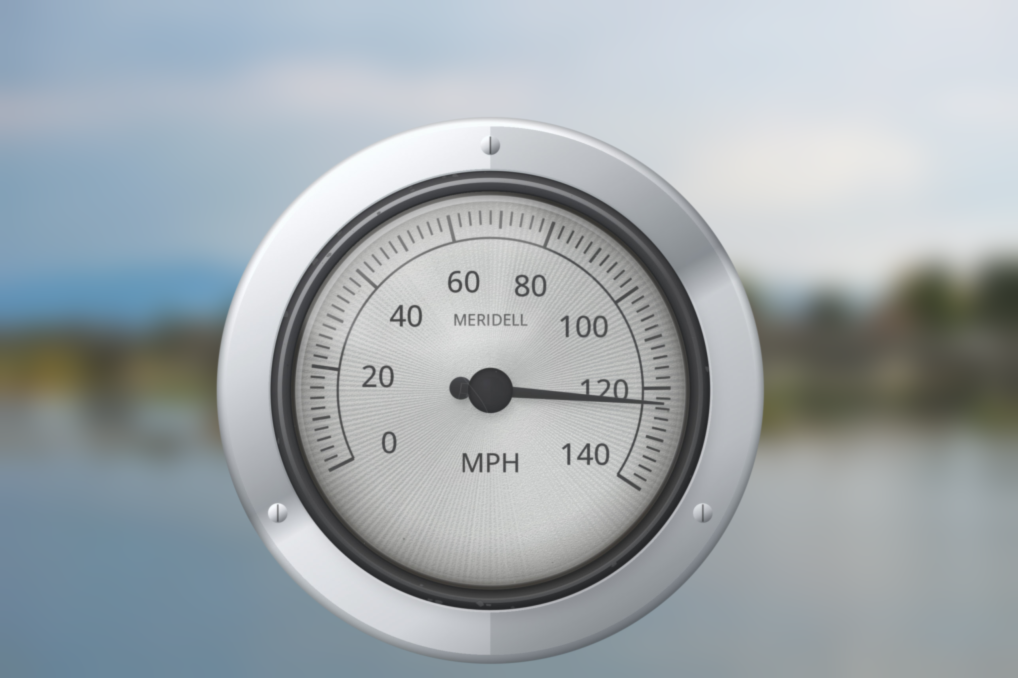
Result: 123,mph
